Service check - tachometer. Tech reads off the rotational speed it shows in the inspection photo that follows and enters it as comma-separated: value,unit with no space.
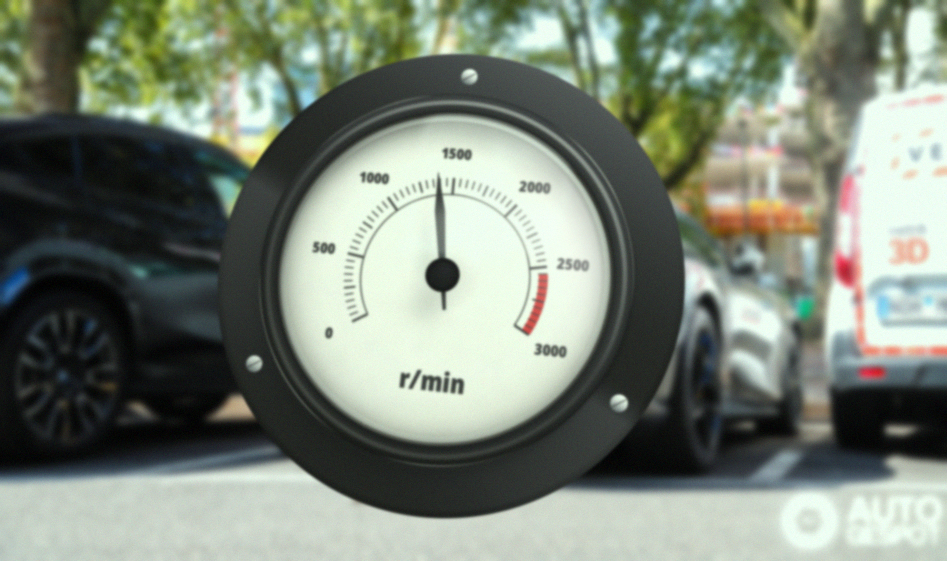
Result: 1400,rpm
